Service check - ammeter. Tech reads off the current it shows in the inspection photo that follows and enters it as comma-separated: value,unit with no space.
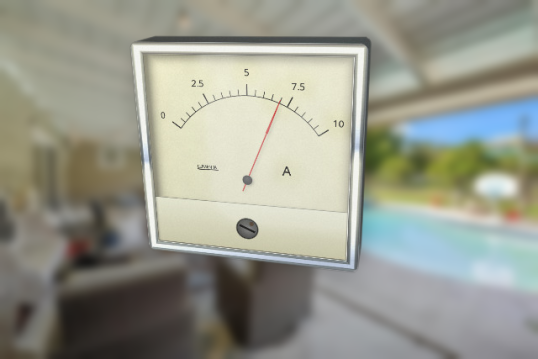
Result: 7,A
